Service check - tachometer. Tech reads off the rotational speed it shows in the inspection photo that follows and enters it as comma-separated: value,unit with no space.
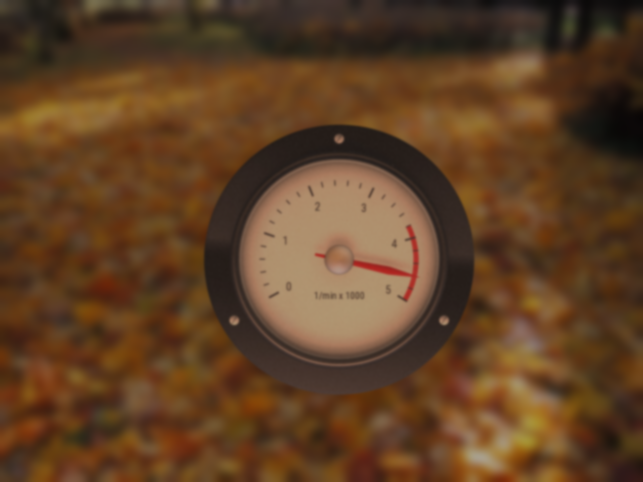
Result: 4600,rpm
